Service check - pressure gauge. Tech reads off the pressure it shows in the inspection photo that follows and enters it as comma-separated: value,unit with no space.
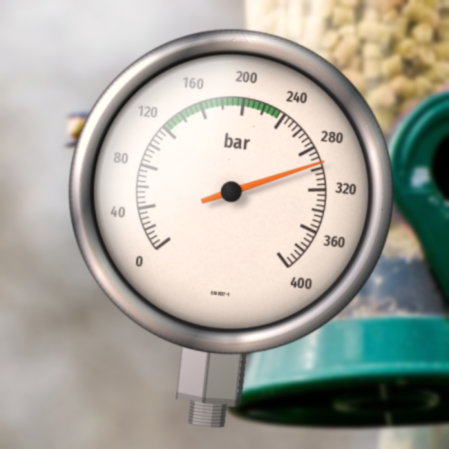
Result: 295,bar
